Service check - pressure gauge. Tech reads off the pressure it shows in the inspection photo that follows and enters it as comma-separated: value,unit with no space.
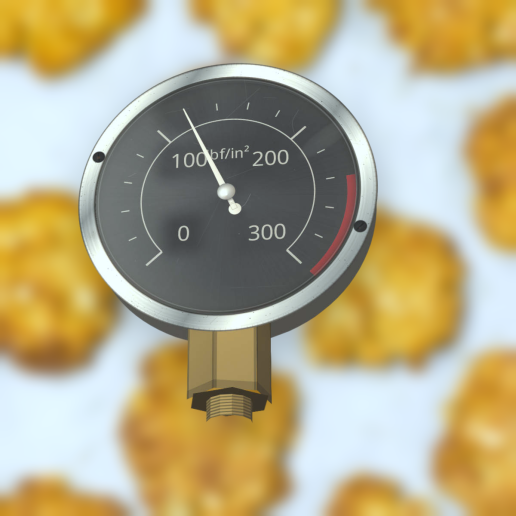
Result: 120,psi
